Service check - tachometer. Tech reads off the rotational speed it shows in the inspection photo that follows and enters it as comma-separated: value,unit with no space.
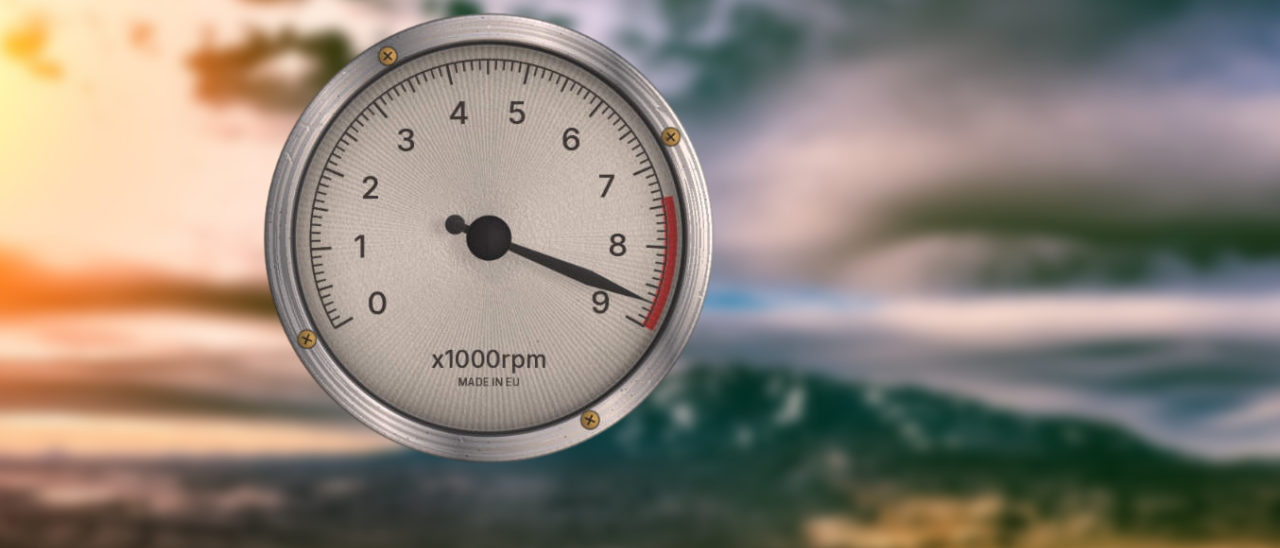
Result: 8700,rpm
